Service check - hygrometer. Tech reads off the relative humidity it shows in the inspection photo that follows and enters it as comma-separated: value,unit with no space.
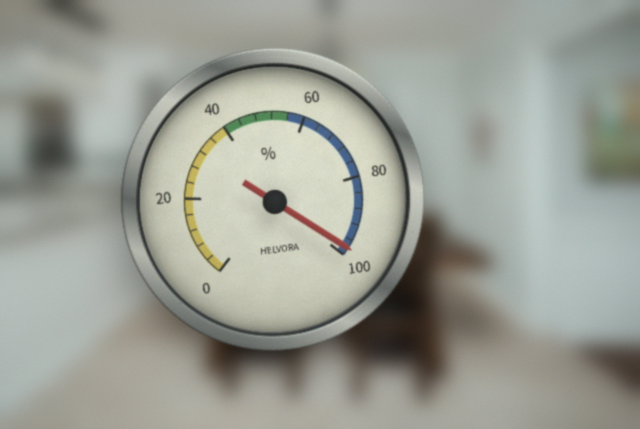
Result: 98,%
